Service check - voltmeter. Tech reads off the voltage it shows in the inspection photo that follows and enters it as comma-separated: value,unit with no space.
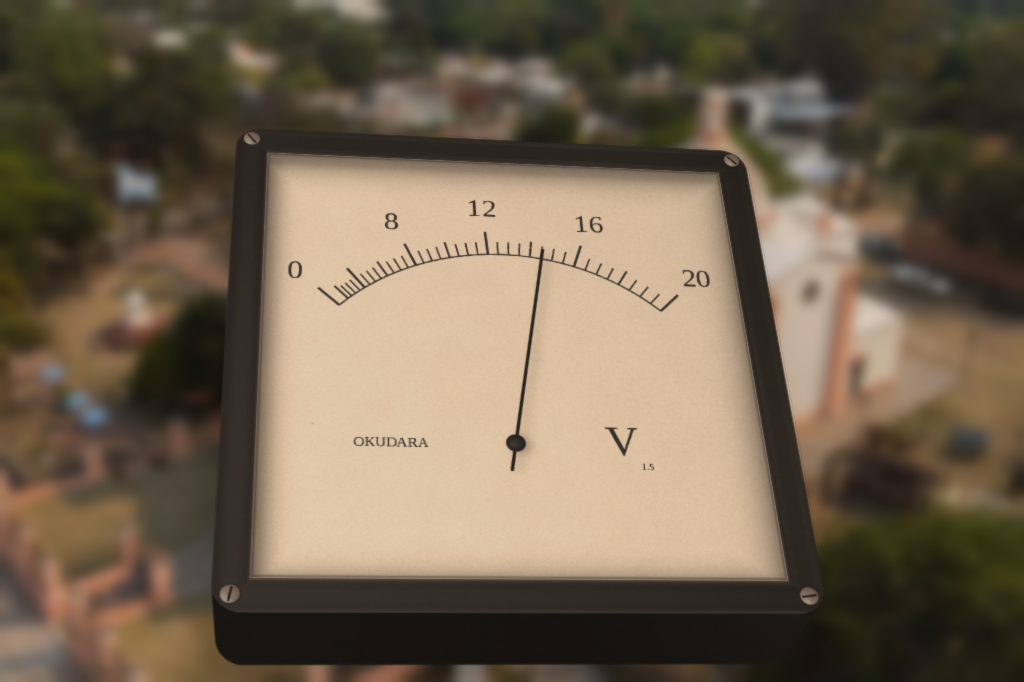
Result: 14.5,V
